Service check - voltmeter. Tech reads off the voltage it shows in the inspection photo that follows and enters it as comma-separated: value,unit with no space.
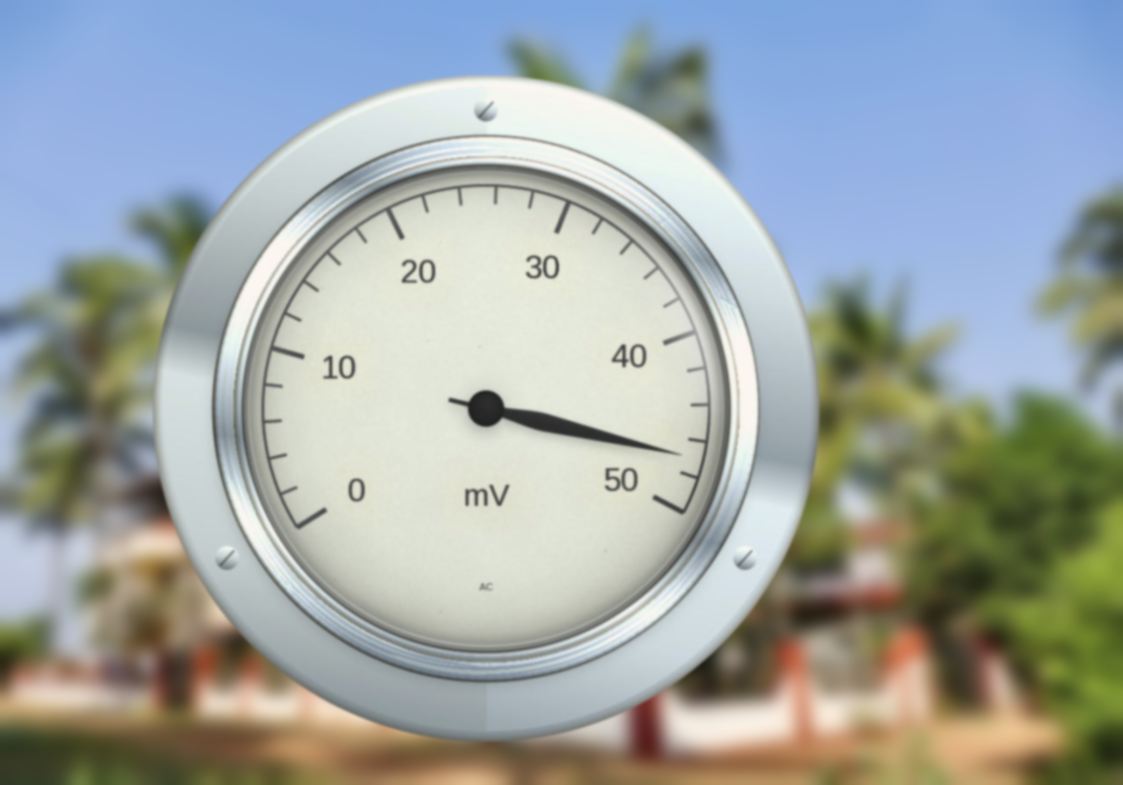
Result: 47,mV
